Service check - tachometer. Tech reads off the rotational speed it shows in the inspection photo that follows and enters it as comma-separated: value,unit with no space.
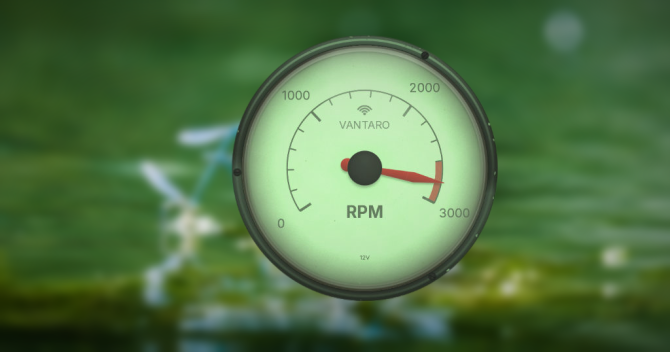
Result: 2800,rpm
